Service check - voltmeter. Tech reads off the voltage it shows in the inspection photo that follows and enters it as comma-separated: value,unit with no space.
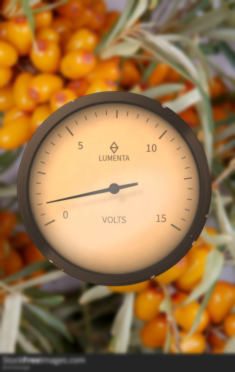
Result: 1,V
